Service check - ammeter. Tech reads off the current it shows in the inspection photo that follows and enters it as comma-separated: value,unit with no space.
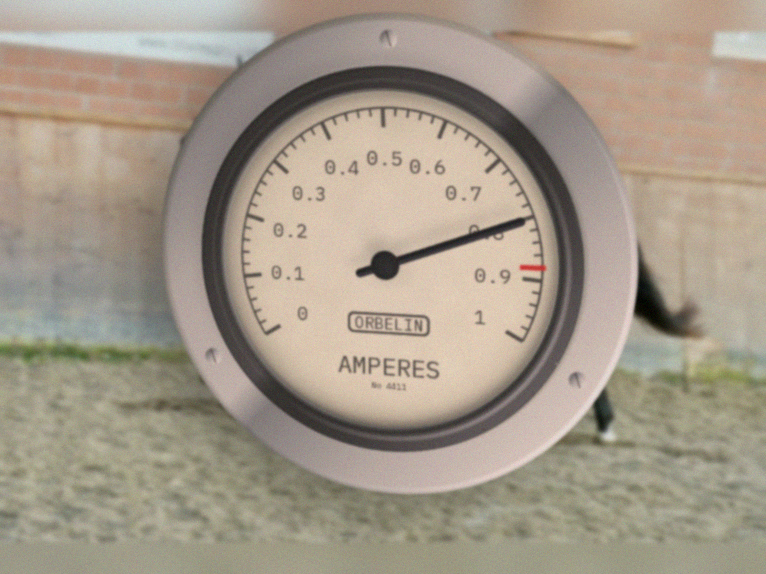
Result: 0.8,A
